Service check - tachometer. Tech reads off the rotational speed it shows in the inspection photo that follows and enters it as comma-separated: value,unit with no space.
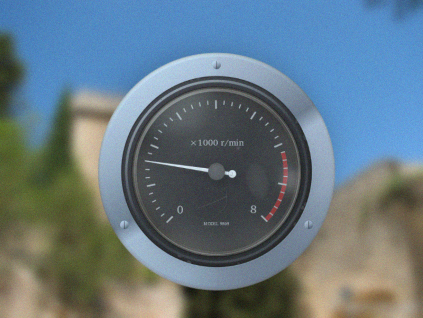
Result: 1600,rpm
